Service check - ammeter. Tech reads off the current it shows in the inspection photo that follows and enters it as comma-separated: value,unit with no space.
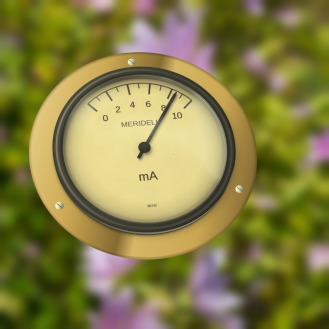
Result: 8.5,mA
